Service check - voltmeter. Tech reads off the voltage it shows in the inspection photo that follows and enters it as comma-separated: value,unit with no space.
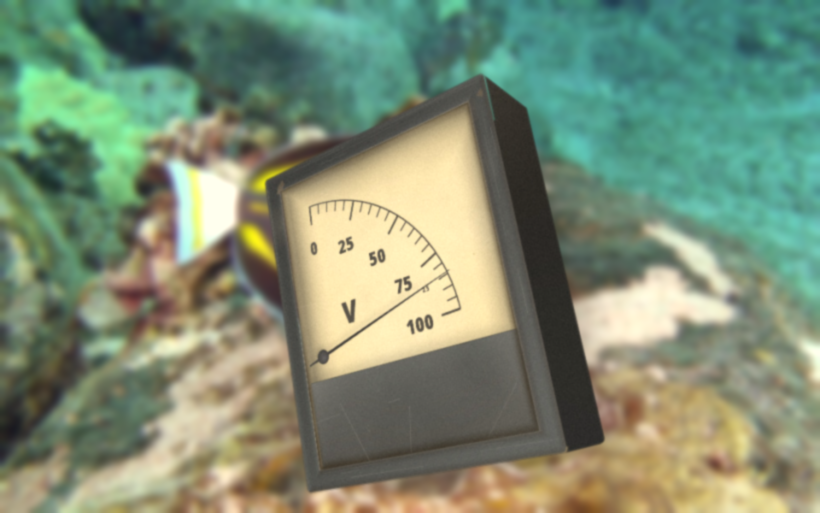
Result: 85,V
